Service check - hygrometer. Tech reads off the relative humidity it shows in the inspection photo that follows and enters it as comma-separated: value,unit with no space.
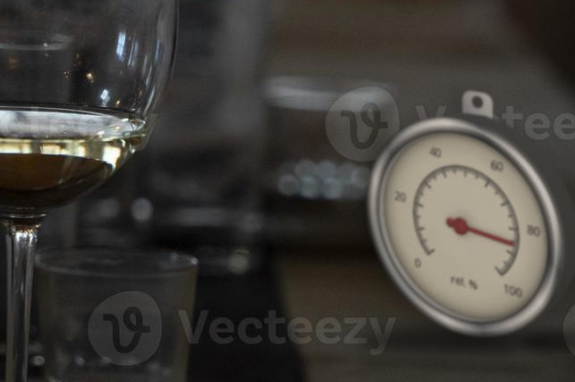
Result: 85,%
